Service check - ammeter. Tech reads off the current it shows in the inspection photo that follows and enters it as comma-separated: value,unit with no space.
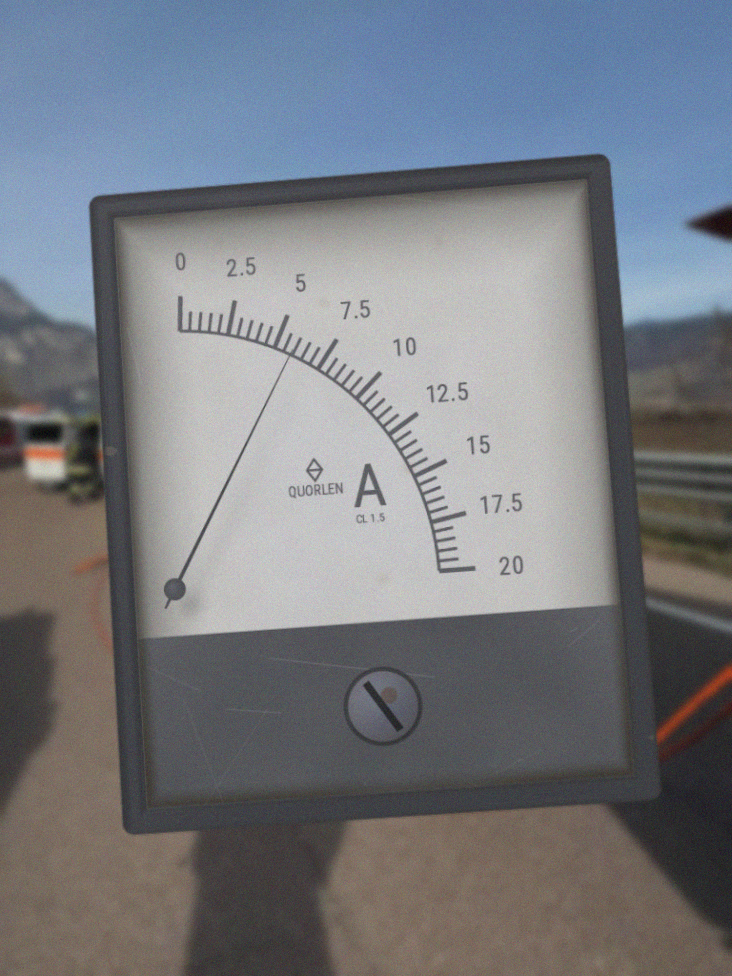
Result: 6,A
